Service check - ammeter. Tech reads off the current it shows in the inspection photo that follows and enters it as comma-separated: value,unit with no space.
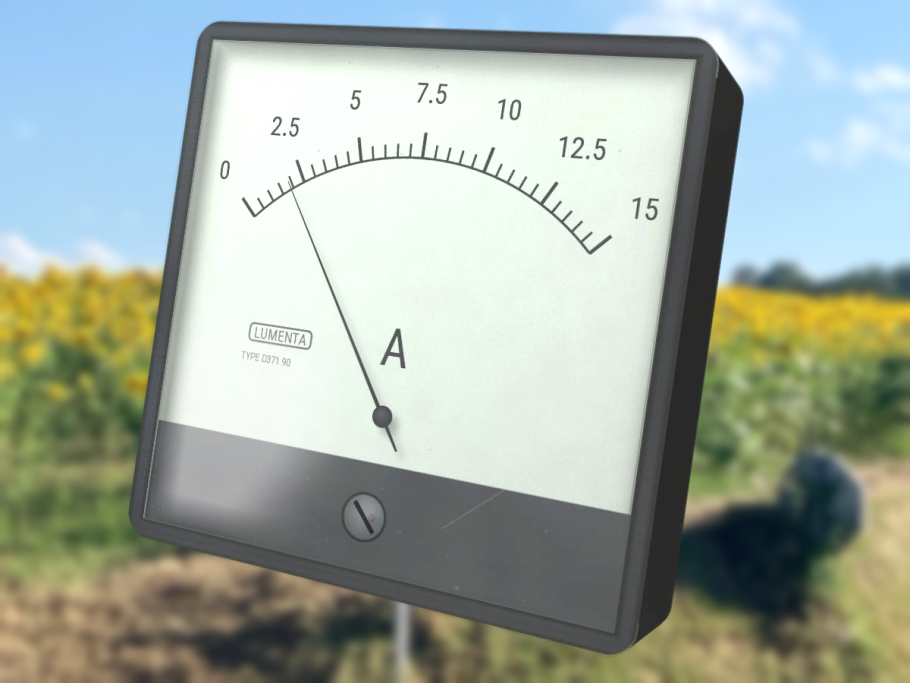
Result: 2,A
